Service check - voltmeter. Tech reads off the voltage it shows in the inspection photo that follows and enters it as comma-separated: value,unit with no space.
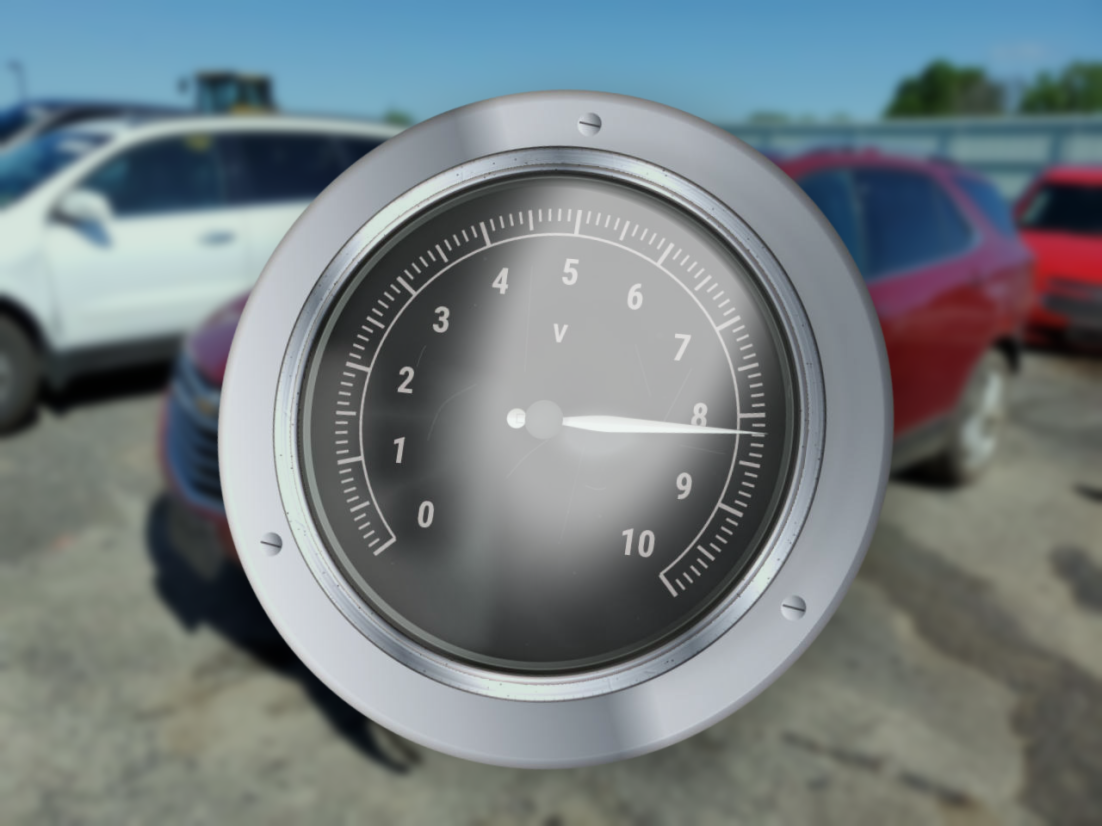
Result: 8.2,V
